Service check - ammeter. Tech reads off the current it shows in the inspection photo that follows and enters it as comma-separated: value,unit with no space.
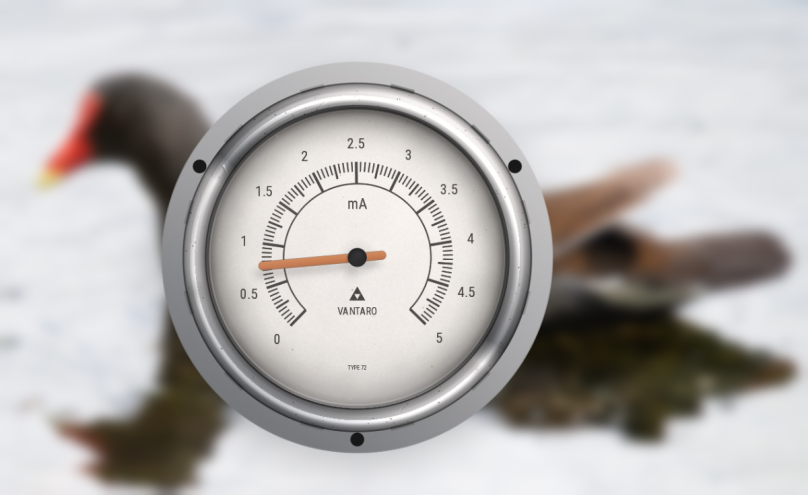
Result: 0.75,mA
